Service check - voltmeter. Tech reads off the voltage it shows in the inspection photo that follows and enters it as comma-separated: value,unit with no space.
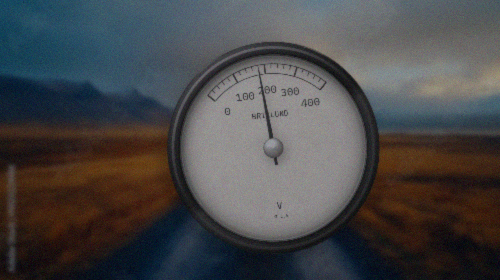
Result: 180,V
